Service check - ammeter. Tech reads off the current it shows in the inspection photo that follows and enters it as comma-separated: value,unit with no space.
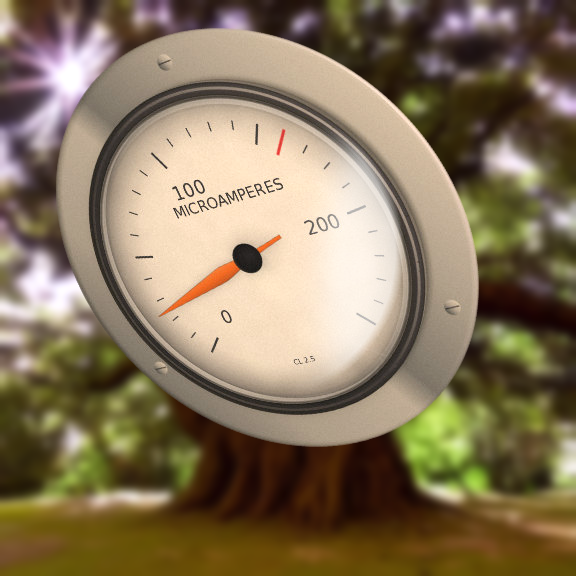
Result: 25,µA
